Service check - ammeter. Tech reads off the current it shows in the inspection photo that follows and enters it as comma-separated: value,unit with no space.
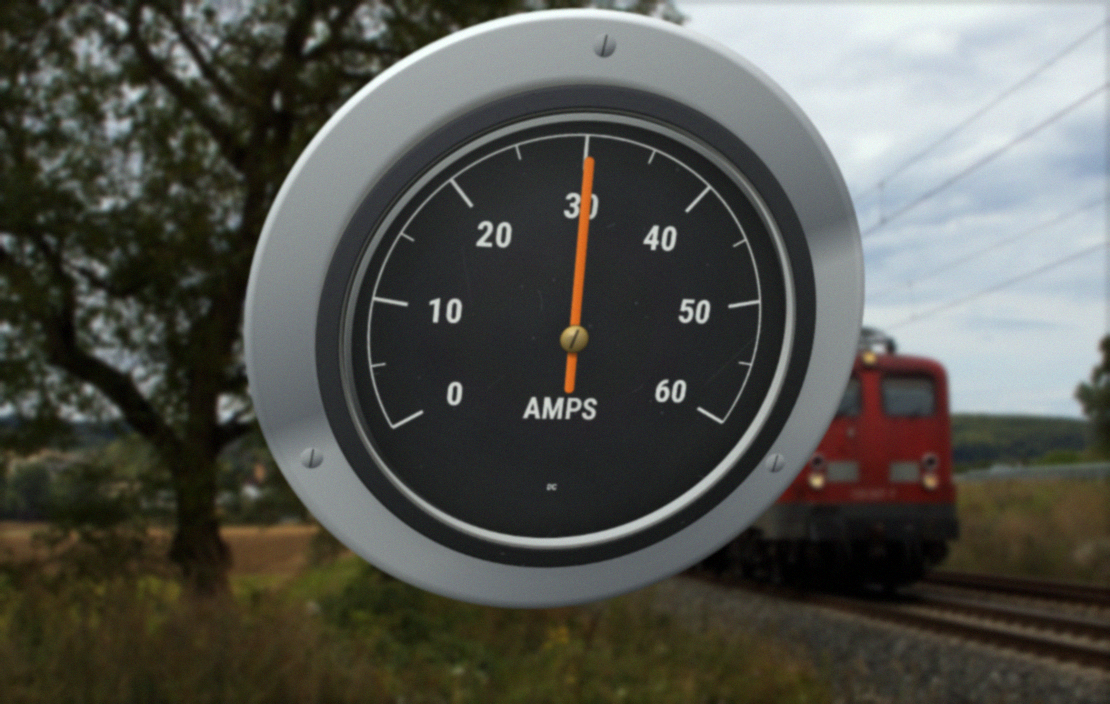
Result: 30,A
